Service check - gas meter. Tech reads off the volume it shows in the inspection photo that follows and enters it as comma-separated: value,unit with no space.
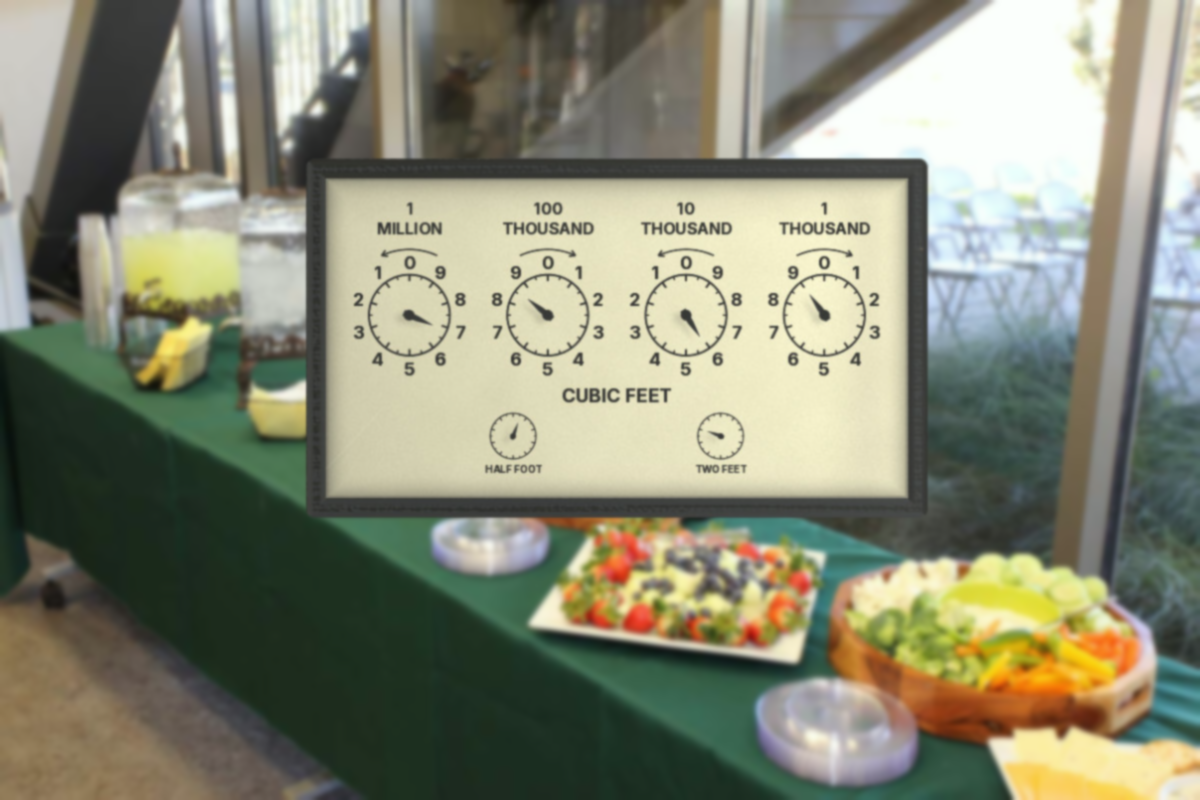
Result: 685900,ft³
